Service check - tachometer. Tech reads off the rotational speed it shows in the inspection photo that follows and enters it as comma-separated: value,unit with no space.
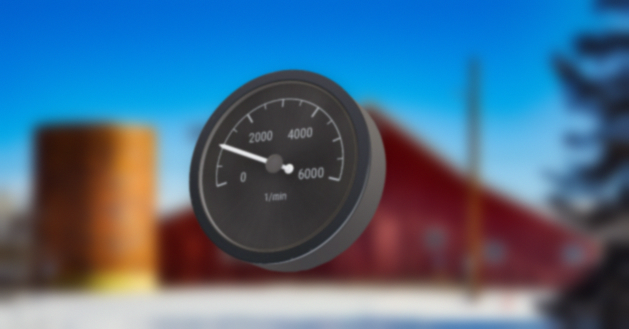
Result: 1000,rpm
